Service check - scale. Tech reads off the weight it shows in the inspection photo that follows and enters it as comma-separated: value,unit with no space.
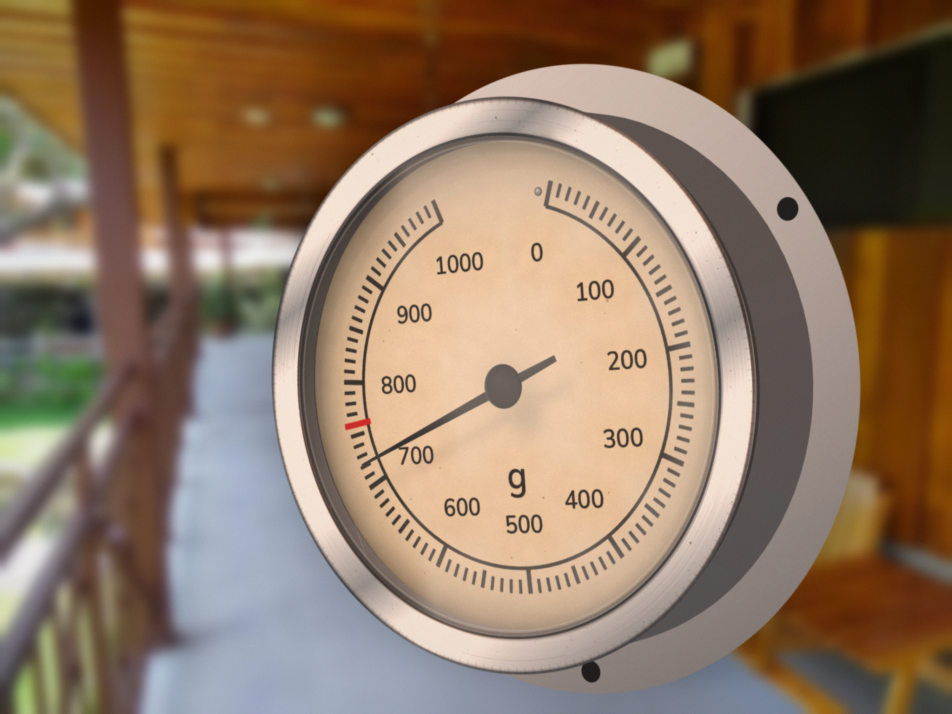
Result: 720,g
